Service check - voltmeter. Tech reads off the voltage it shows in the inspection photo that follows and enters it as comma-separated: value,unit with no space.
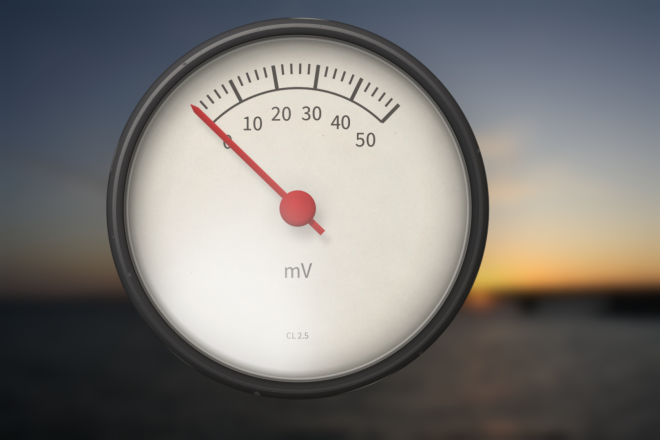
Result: 0,mV
